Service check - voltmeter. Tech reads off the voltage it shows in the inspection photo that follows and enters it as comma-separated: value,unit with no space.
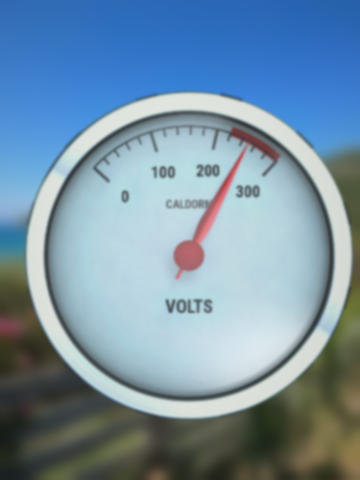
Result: 250,V
